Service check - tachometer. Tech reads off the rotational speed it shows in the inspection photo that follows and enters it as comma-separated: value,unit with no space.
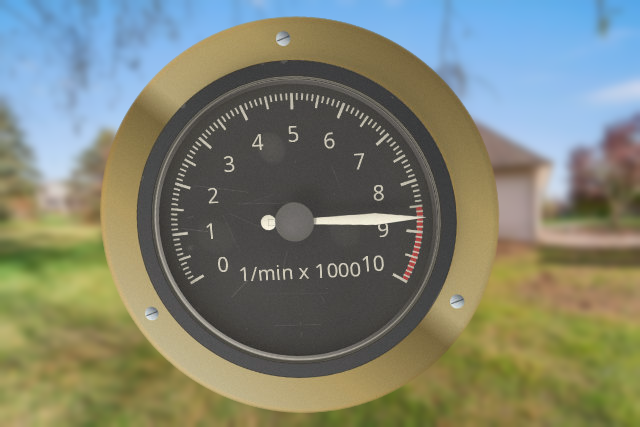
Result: 8700,rpm
